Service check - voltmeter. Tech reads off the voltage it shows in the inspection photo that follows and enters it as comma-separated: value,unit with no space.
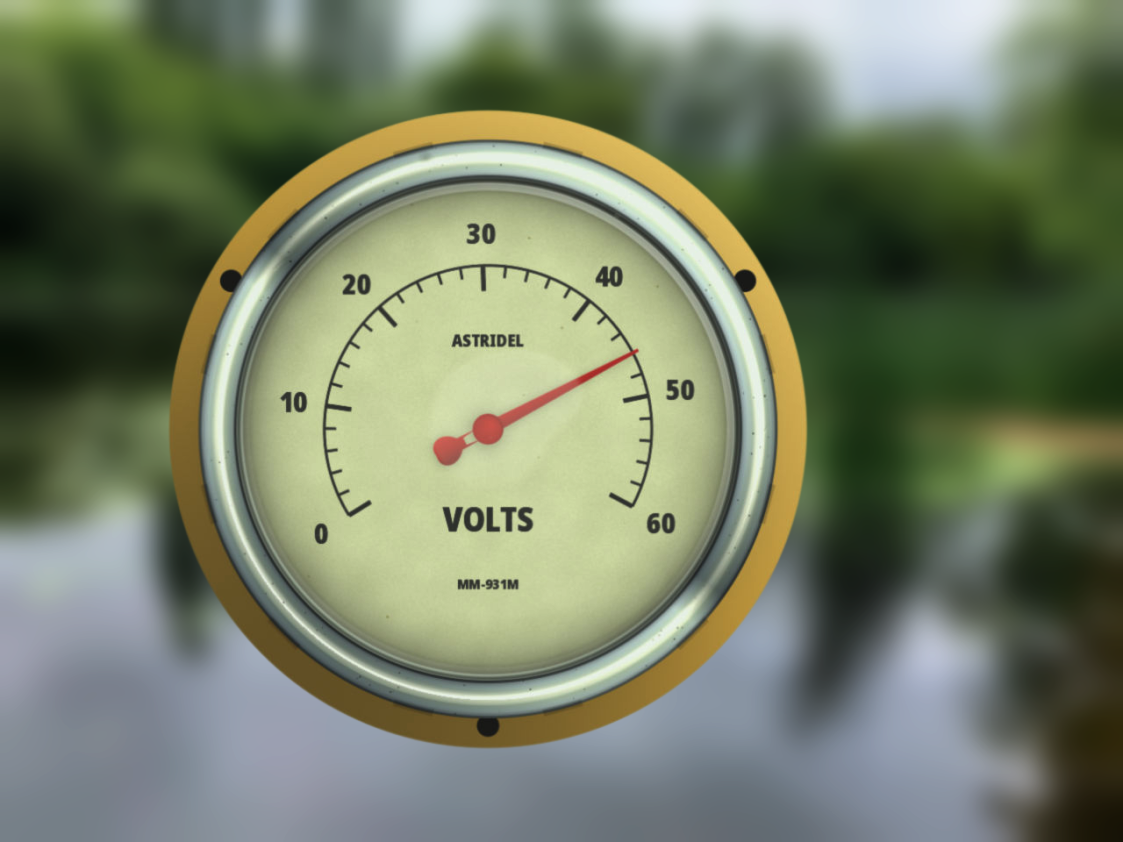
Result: 46,V
